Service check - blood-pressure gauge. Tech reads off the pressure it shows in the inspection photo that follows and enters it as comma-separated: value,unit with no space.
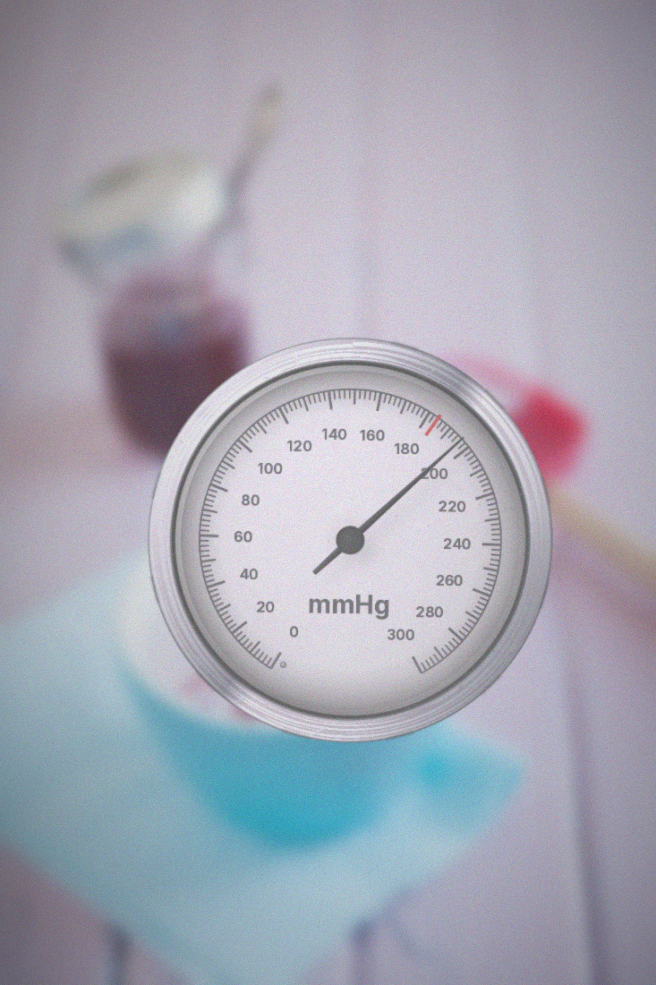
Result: 196,mmHg
